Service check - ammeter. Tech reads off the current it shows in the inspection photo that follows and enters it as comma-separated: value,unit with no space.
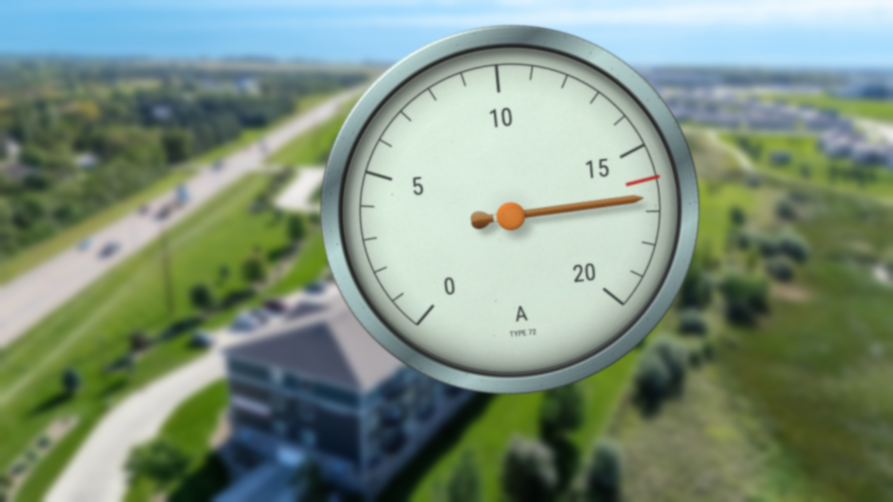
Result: 16.5,A
